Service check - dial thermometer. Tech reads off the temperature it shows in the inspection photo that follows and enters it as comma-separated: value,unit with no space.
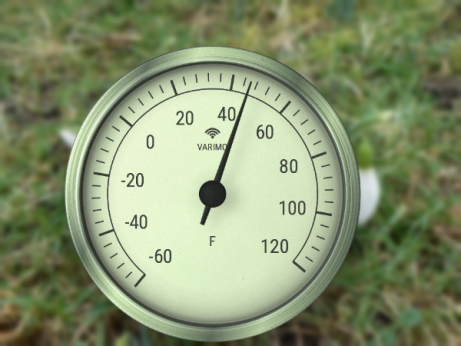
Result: 46,°F
